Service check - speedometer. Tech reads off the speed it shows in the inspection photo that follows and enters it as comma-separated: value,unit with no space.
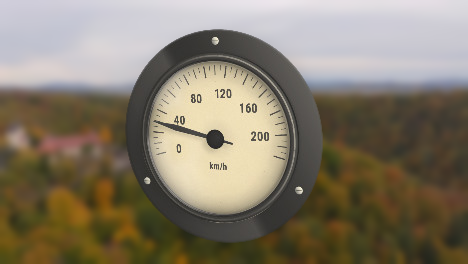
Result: 30,km/h
